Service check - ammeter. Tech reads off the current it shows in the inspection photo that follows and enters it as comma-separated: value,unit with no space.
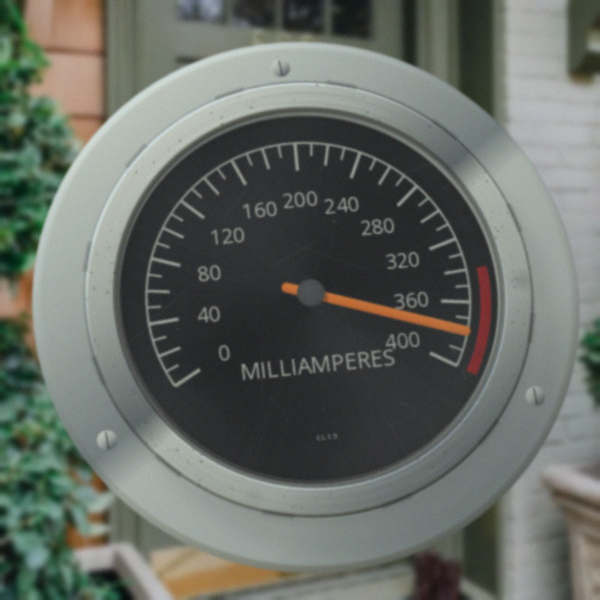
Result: 380,mA
